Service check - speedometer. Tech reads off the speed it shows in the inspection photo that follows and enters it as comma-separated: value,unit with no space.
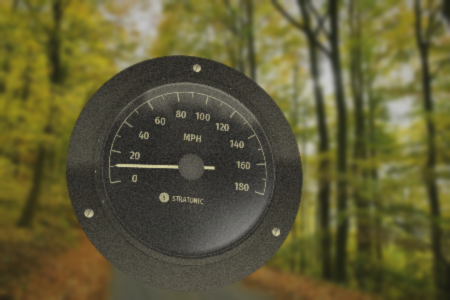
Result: 10,mph
